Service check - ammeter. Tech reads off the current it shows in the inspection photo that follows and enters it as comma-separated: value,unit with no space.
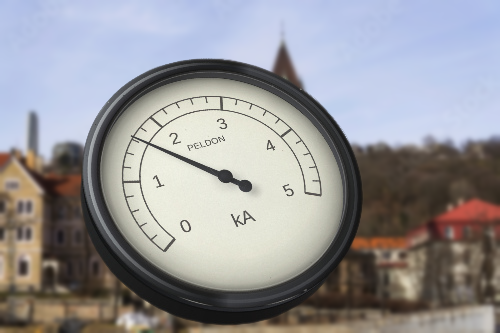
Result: 1.6,kA
